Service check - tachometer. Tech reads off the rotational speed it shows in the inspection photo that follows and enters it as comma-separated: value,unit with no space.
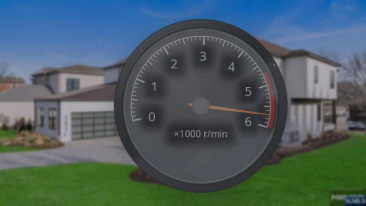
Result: 5700,rpm
